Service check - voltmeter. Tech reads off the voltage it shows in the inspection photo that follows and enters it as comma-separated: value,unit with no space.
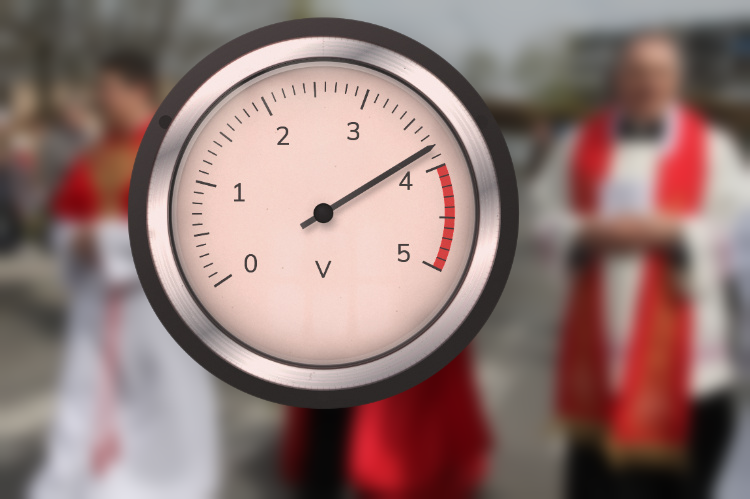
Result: 3.8,V
